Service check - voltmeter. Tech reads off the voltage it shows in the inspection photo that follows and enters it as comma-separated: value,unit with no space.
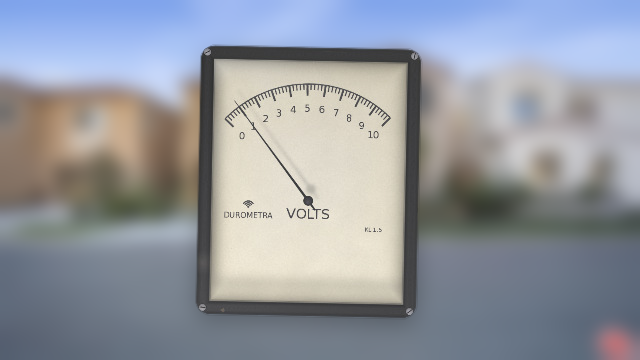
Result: 1,V
